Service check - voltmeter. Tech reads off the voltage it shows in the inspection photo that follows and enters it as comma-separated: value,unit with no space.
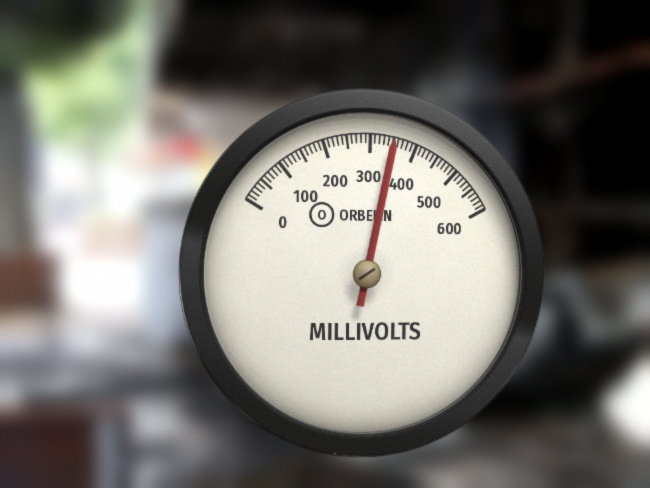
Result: 350,mV
